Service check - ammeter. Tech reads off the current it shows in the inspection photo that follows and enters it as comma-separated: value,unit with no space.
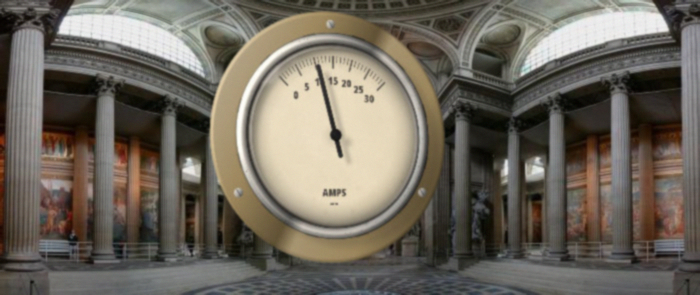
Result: 10,A
